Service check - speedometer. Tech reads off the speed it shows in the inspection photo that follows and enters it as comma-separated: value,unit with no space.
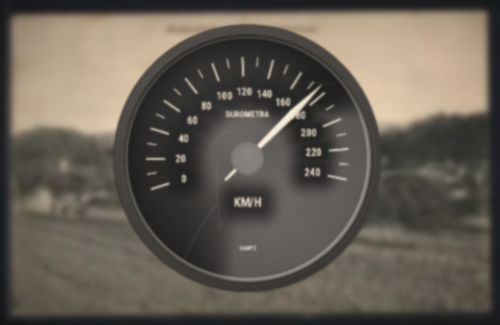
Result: 175,km/h
